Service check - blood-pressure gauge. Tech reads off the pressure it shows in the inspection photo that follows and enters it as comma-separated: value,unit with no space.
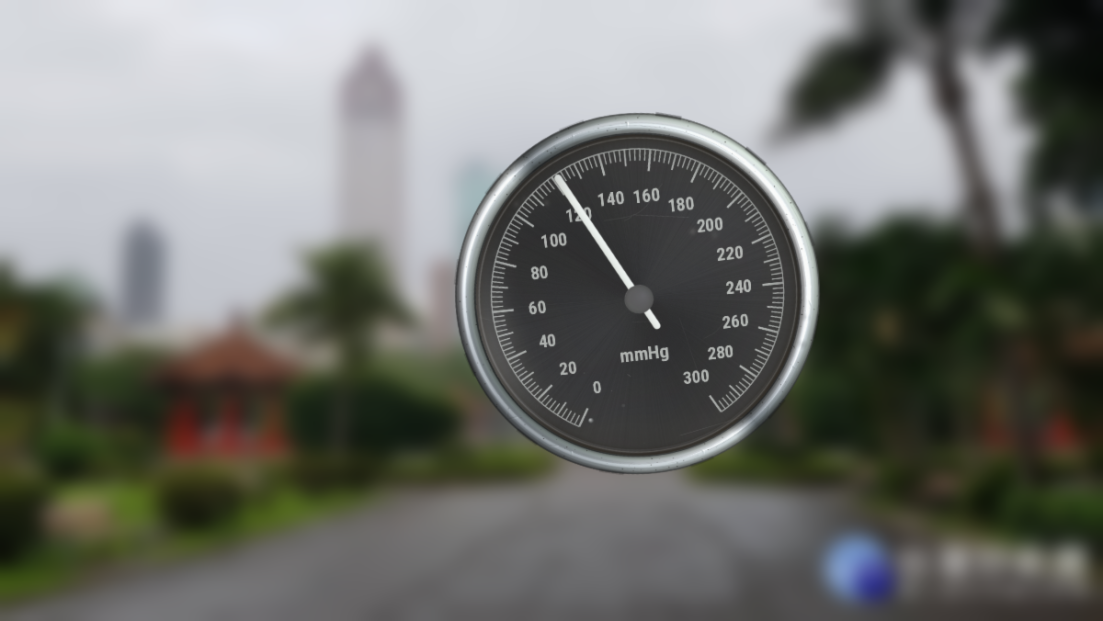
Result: 122,mmHg
